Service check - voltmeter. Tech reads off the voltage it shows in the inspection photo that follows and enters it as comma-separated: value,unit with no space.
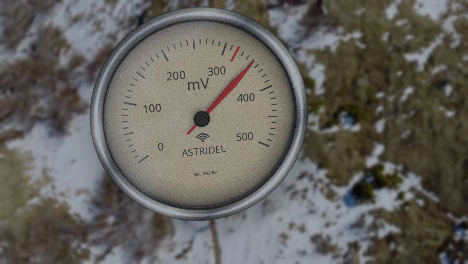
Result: 350,mV
